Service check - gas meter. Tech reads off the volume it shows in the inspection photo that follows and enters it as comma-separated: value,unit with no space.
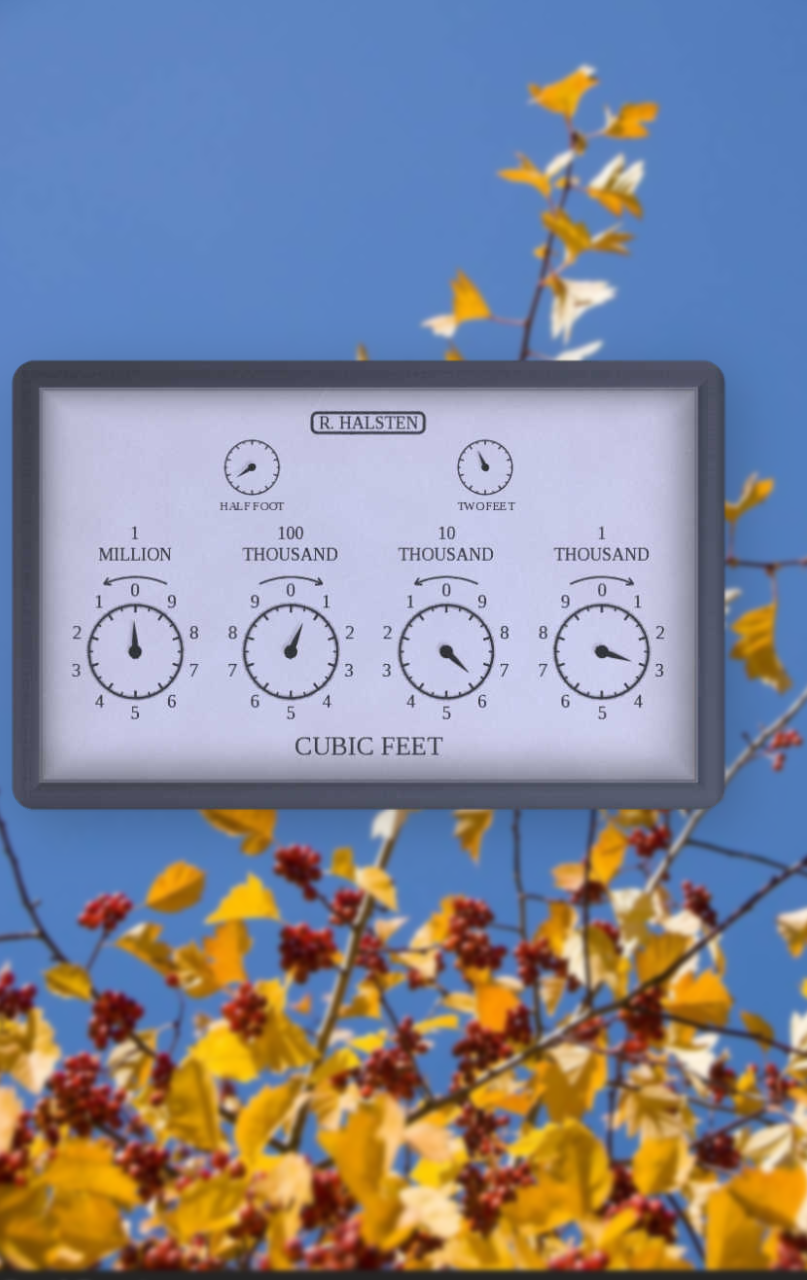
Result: 6300,ft³
